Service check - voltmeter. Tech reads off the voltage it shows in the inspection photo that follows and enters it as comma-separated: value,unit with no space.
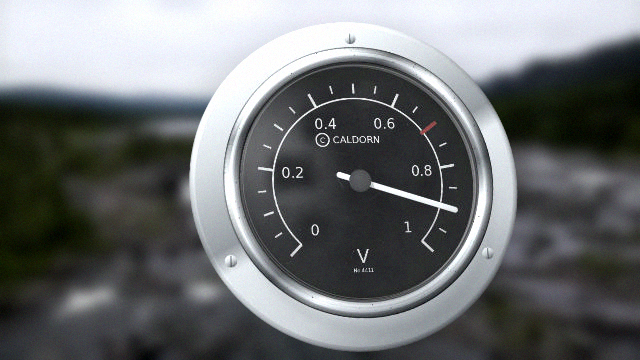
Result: 0.9,V
